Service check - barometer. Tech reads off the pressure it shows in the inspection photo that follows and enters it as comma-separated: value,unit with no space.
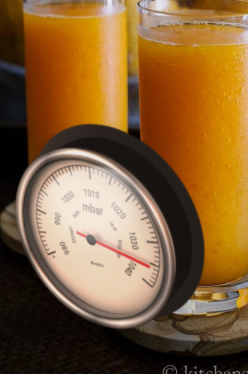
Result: 1035,mbar
